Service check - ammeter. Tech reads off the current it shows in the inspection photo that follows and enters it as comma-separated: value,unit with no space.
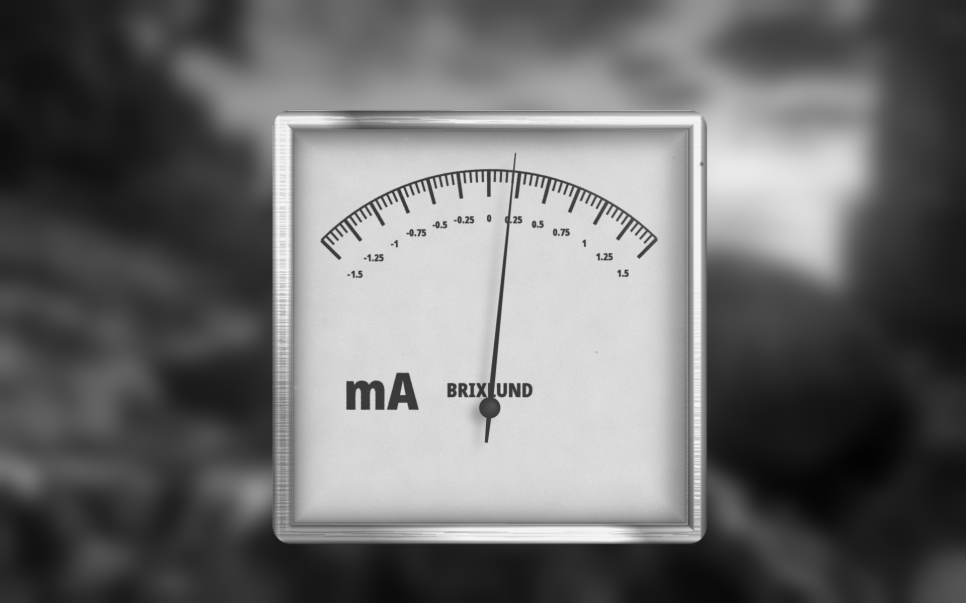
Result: 0.2,mA
